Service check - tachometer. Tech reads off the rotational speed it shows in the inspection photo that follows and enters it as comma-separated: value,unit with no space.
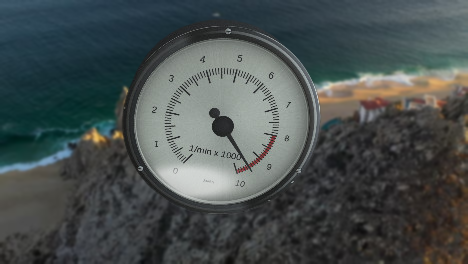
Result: 9500,rpm
